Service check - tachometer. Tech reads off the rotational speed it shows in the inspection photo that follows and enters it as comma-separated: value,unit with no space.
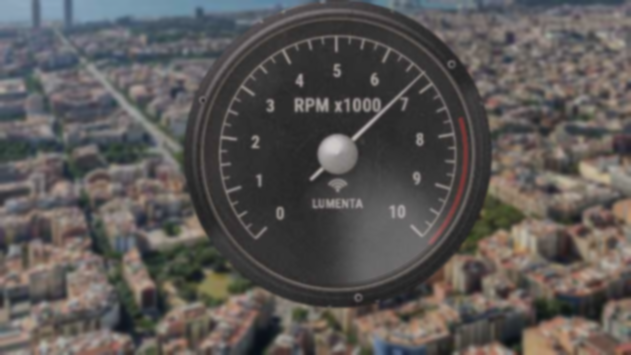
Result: 6750,rpm
